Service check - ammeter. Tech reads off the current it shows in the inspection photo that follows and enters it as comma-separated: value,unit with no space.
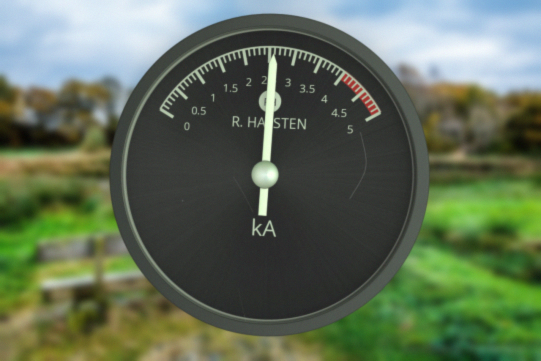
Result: 2.6,kA
